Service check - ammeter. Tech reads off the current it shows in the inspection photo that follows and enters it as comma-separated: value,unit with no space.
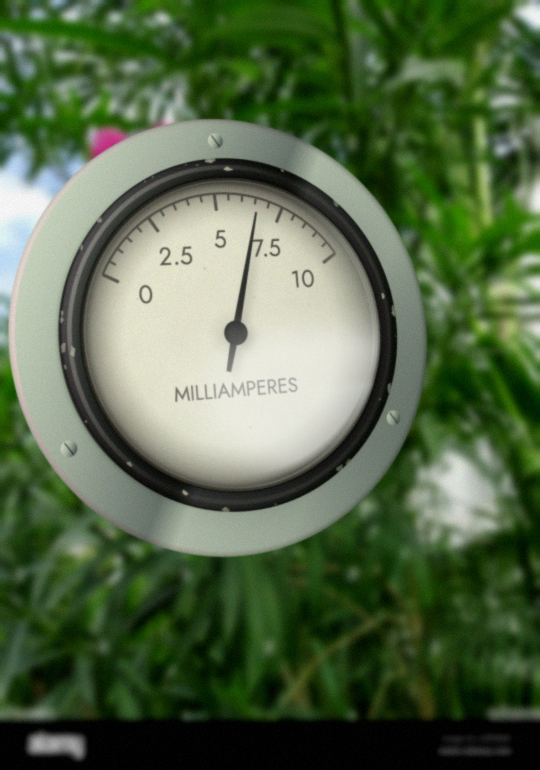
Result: 6.5,mA
